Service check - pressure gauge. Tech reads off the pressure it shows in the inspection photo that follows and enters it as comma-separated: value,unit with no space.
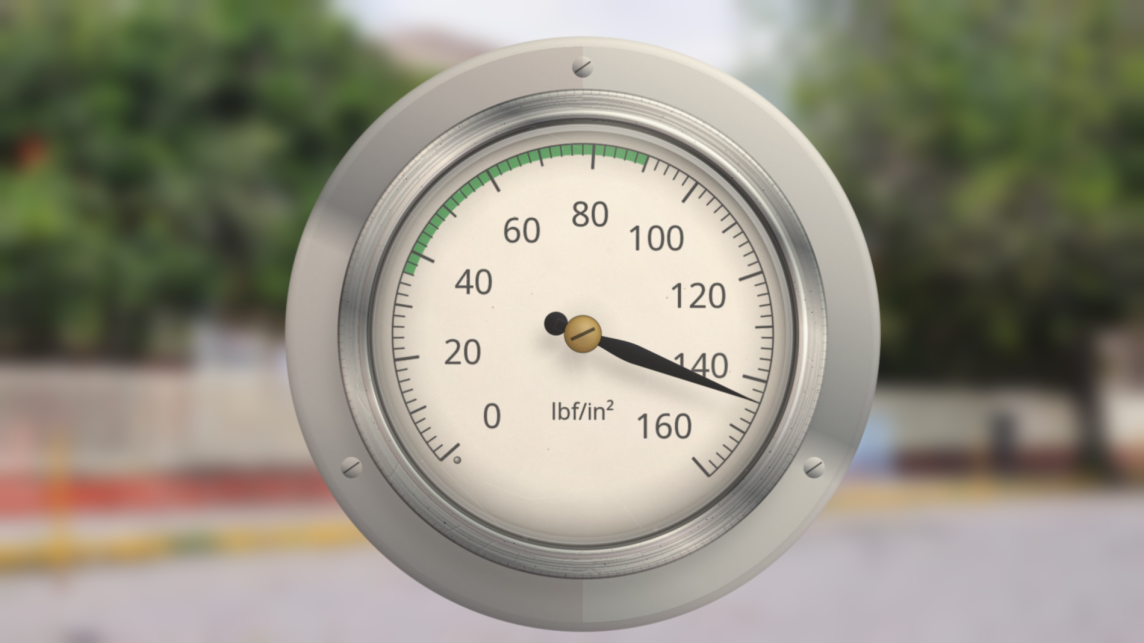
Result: 144,psi
